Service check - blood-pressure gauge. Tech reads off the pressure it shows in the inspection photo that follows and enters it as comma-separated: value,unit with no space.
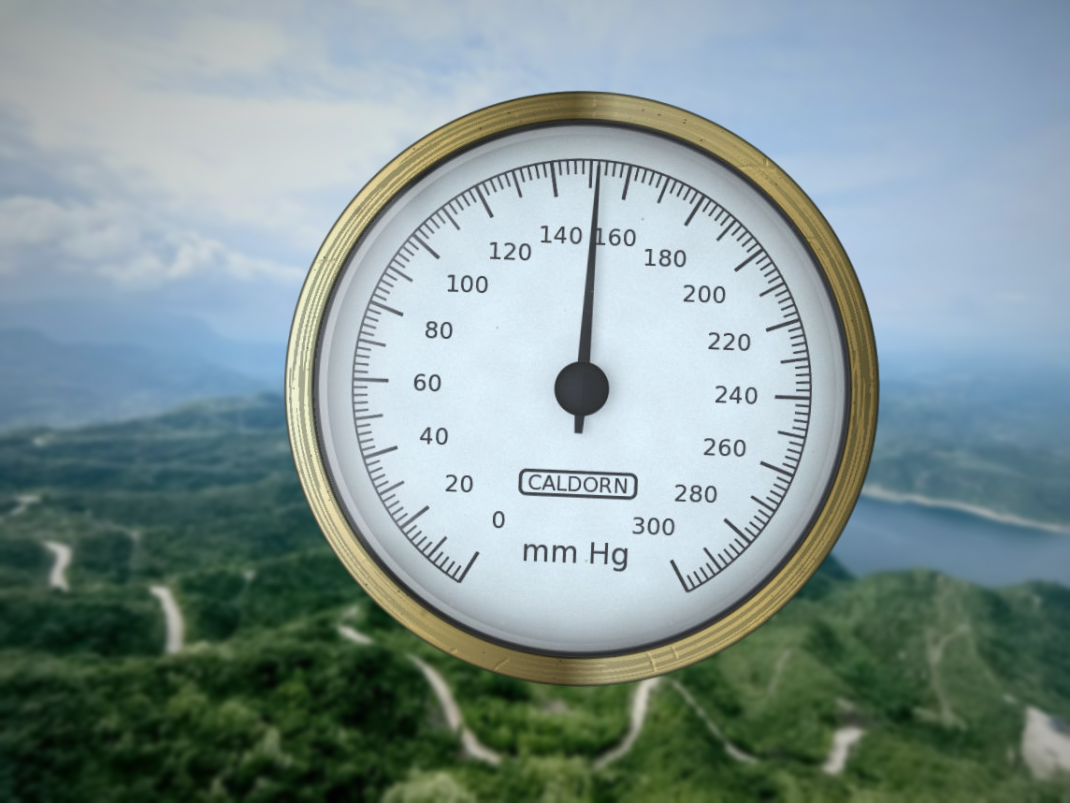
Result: 152,mmHg
